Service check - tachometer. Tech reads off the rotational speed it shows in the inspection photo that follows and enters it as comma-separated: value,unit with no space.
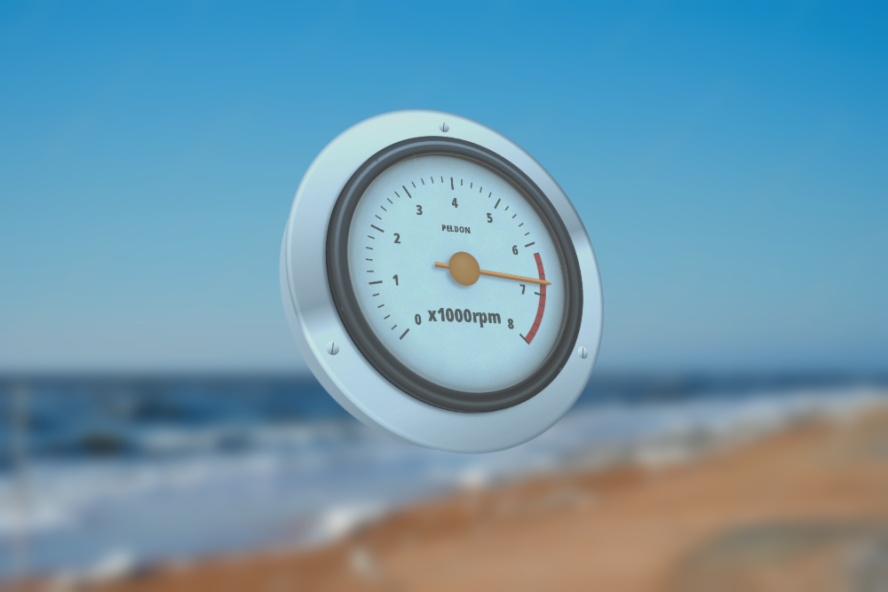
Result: 6800,rpm
